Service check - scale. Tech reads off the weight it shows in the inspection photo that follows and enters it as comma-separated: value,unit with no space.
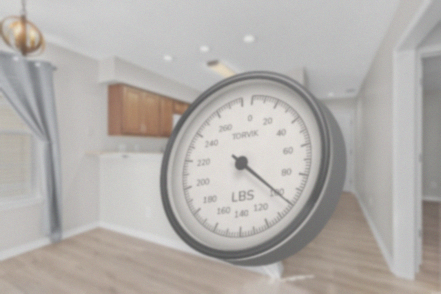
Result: 100,lb
